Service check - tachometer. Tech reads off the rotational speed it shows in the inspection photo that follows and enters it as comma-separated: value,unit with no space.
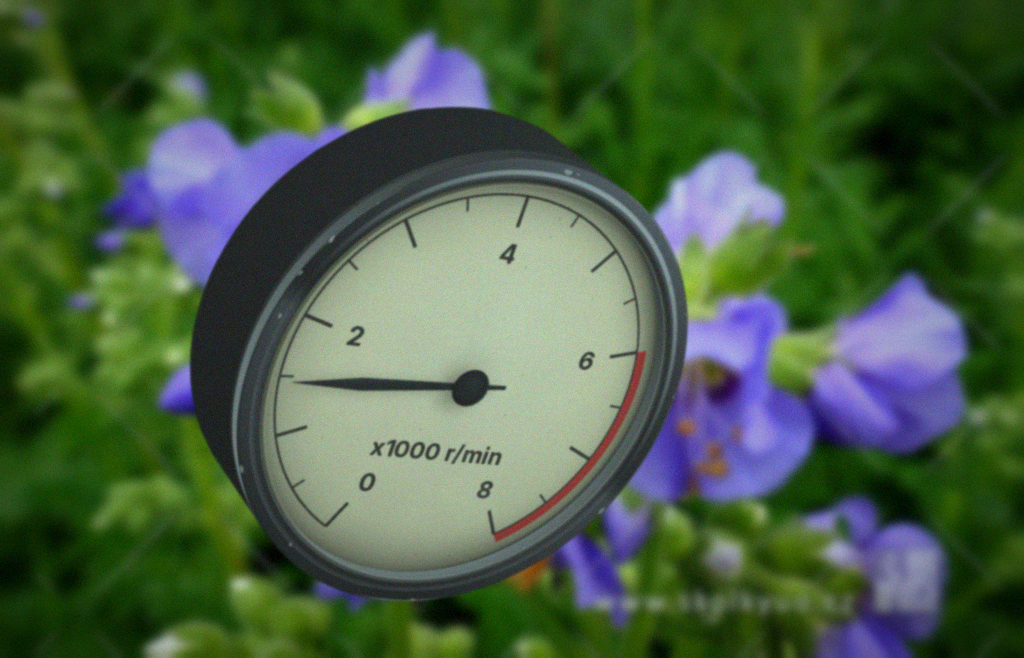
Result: 1500,rpm
